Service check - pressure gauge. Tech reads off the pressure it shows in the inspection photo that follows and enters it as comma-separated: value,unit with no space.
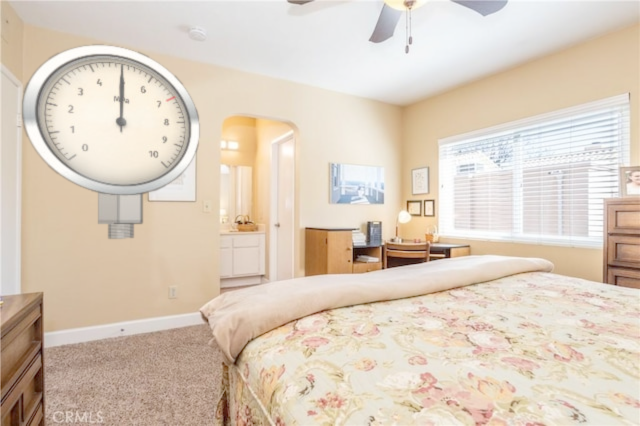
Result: 5,MPa
